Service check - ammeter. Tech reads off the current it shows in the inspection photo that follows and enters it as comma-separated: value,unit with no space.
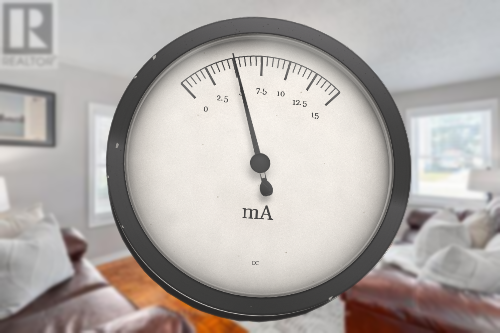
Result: 5,mA
